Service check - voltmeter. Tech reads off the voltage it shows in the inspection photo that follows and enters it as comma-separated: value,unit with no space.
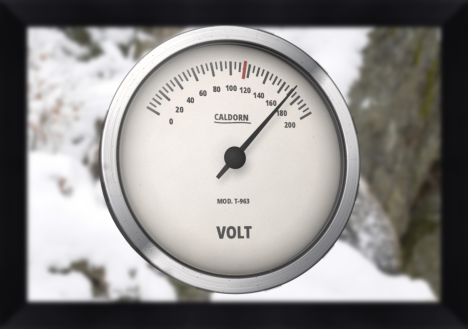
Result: 170,V
